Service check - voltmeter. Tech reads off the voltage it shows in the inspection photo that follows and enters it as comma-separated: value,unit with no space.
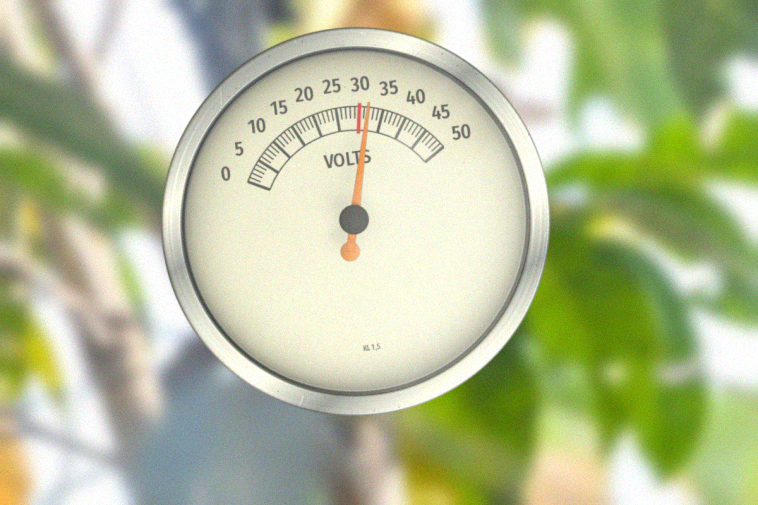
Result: 32,V
